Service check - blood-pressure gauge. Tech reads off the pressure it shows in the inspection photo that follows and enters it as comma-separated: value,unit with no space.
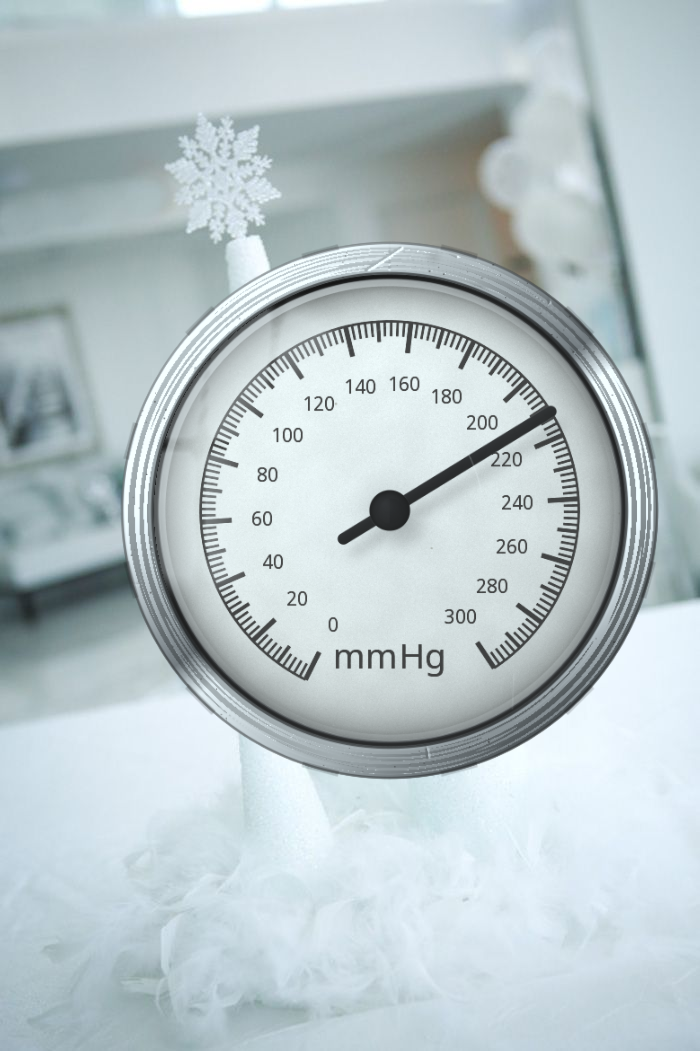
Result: 212,mmHg
